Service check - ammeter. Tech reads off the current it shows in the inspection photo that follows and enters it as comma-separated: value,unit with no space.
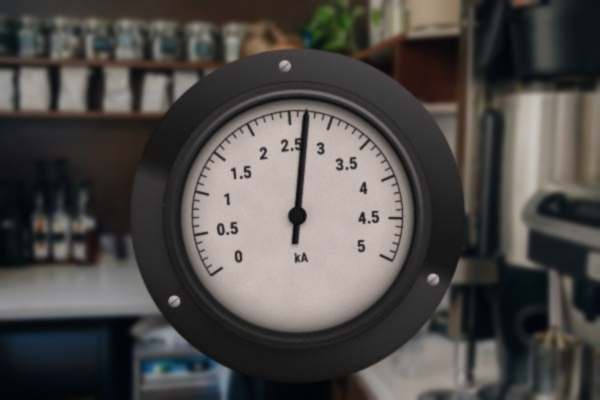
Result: 2.7,kA
